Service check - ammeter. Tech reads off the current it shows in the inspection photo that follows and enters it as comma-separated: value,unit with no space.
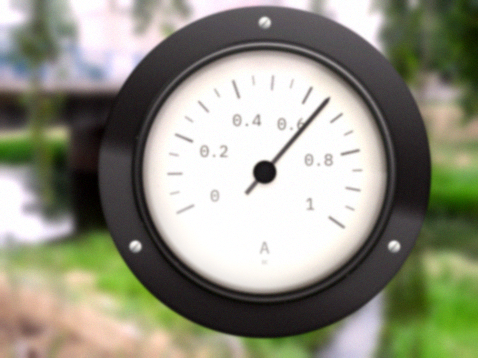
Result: 0.65,A
